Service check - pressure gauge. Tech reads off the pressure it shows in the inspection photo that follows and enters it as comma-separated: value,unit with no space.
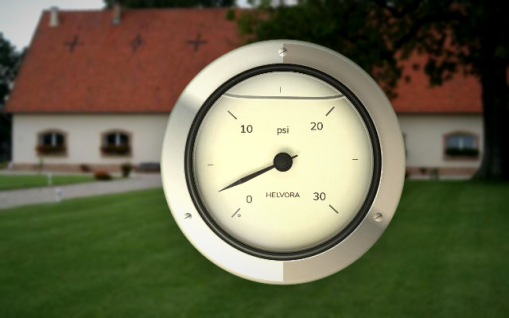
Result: 2.5,psi
